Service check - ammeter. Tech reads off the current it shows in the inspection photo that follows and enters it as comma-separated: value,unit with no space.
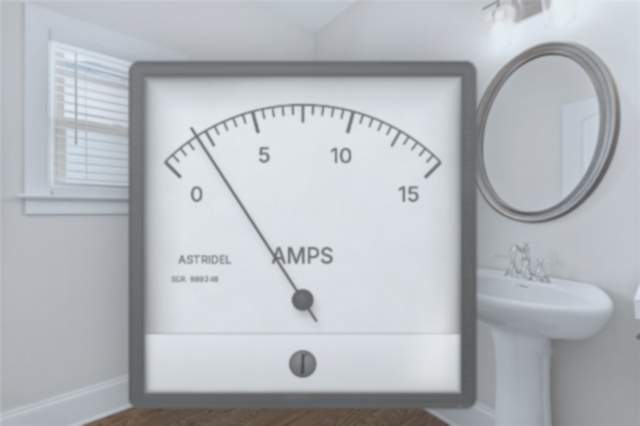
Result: 2,A
